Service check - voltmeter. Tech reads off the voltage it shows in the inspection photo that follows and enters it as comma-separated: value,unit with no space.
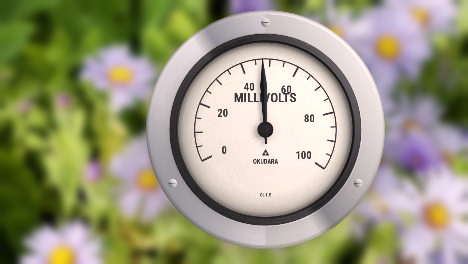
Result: 47.5,mV
